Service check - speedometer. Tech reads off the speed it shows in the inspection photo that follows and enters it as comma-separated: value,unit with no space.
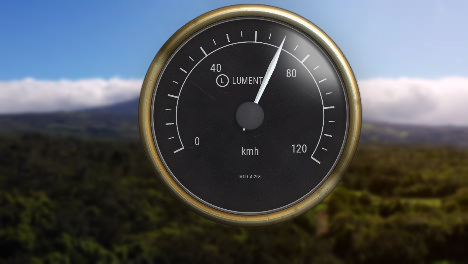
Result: 70,km/h
